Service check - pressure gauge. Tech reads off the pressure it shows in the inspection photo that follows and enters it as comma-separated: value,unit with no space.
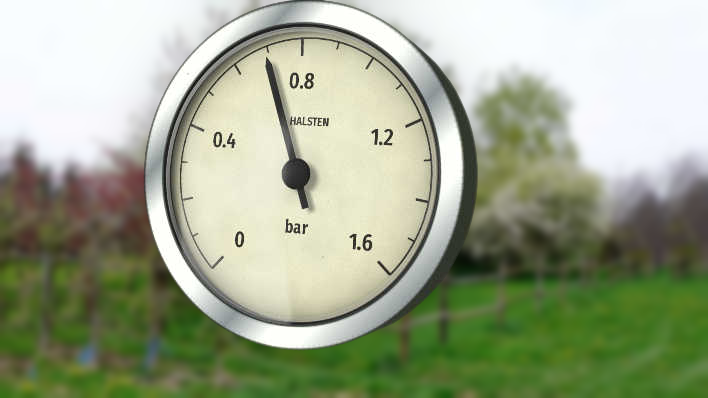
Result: 0.7,bar
